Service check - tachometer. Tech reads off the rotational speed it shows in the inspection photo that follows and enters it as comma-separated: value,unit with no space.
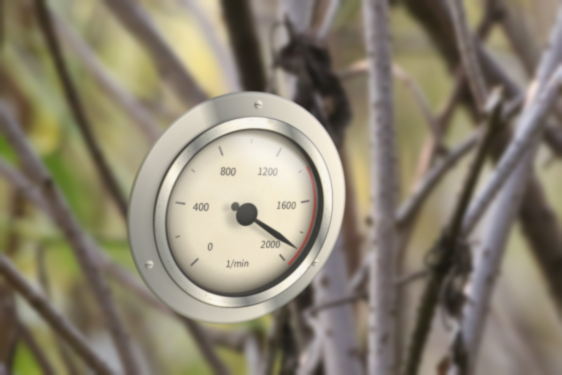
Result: 1900,rpm
